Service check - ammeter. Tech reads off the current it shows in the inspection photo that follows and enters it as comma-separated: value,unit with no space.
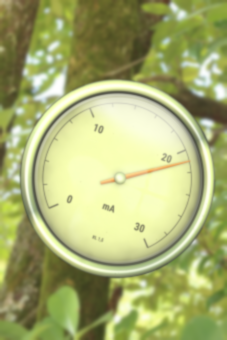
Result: 21,mA
